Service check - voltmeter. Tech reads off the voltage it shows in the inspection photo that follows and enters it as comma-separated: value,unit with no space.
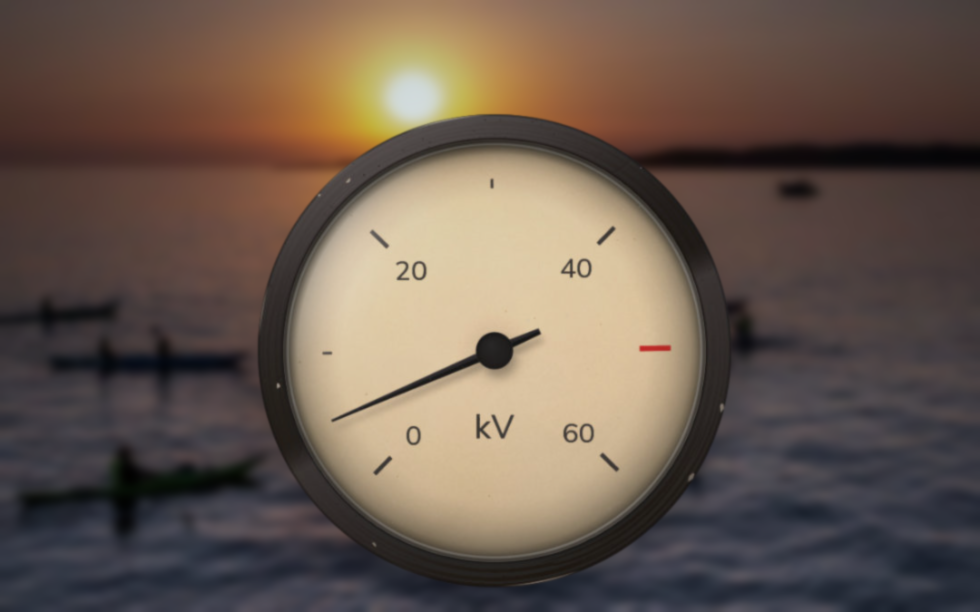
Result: 5,kV
